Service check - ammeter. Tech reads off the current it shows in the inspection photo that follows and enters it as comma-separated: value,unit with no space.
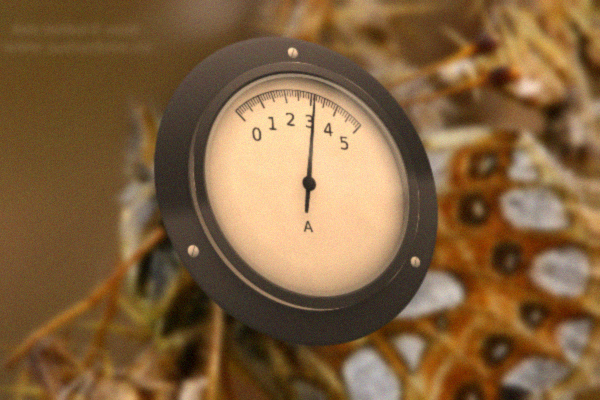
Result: 3,A
